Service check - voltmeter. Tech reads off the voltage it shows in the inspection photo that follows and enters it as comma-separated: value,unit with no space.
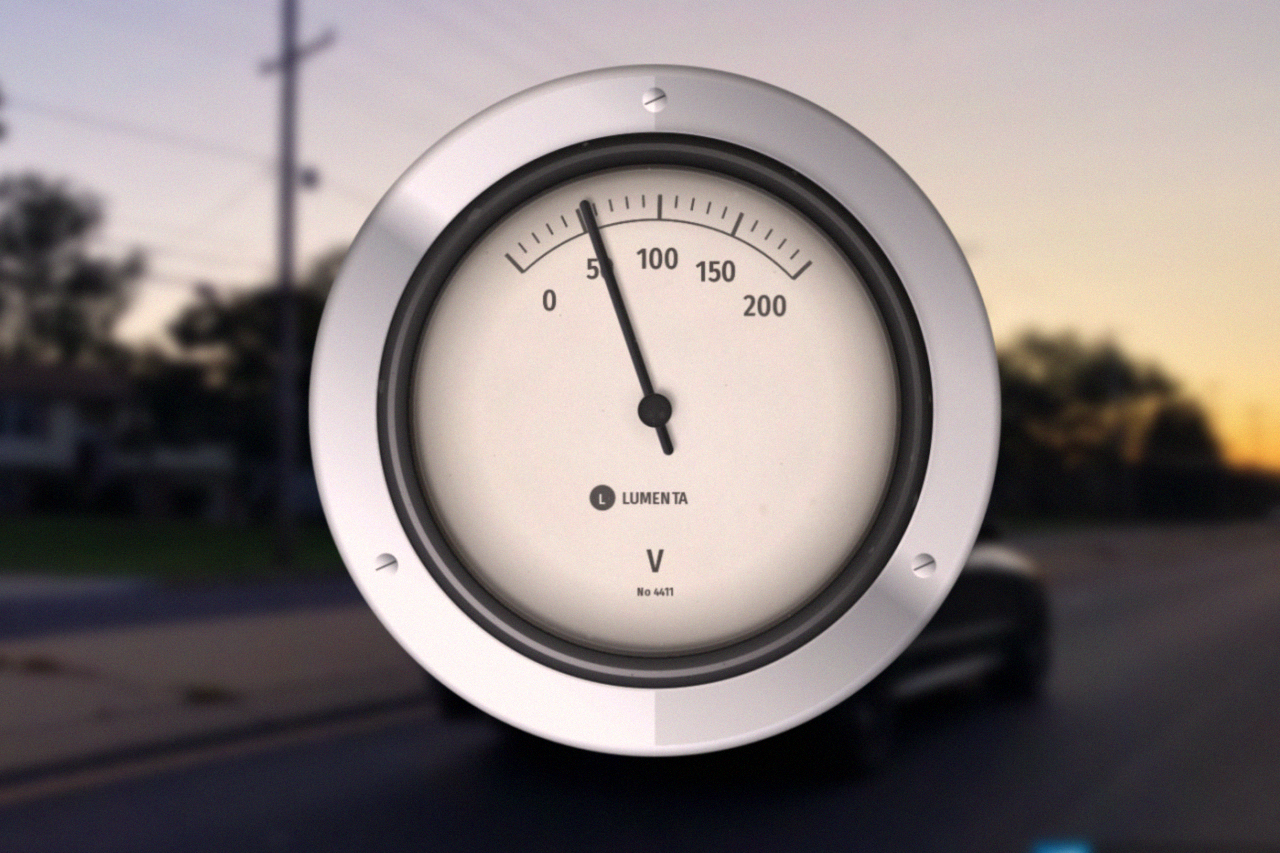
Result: 55,V
